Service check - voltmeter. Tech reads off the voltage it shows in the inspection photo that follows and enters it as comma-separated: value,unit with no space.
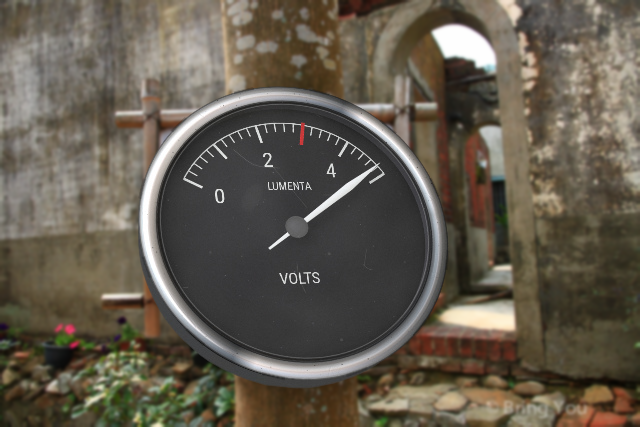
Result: 4.8,V
